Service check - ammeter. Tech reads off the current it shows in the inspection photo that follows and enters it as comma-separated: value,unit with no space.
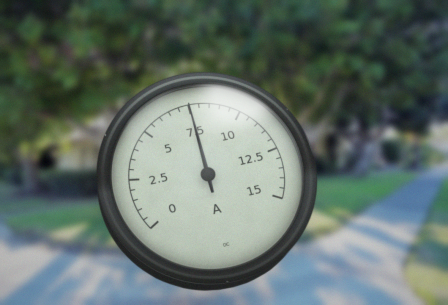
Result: 7.5,A
